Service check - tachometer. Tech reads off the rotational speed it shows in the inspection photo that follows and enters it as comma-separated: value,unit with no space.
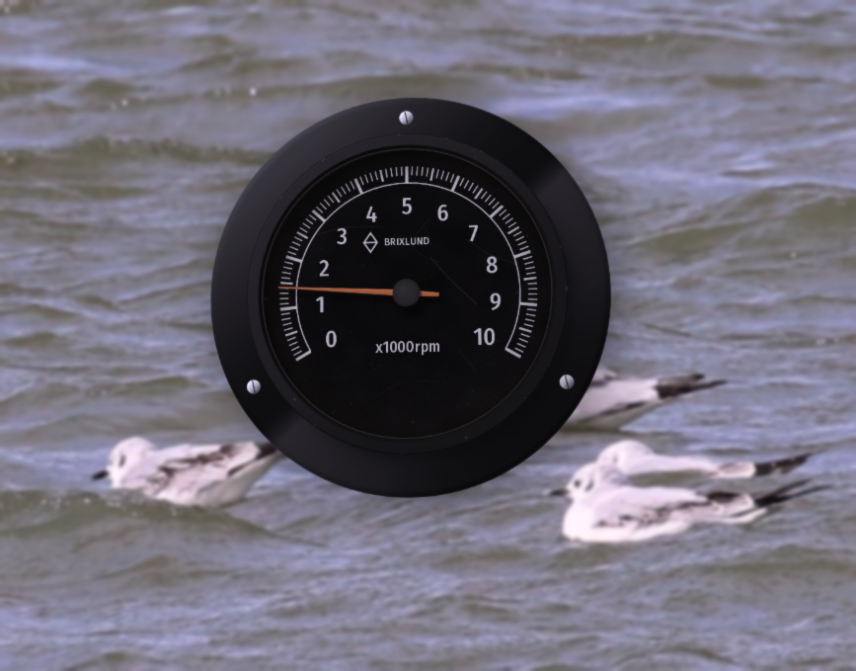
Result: 1400,rpm
